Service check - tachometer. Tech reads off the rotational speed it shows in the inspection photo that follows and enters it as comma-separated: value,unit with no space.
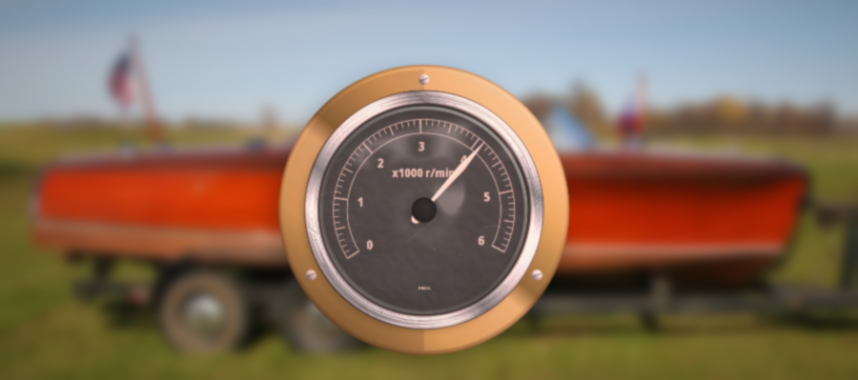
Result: 4100,rpm
